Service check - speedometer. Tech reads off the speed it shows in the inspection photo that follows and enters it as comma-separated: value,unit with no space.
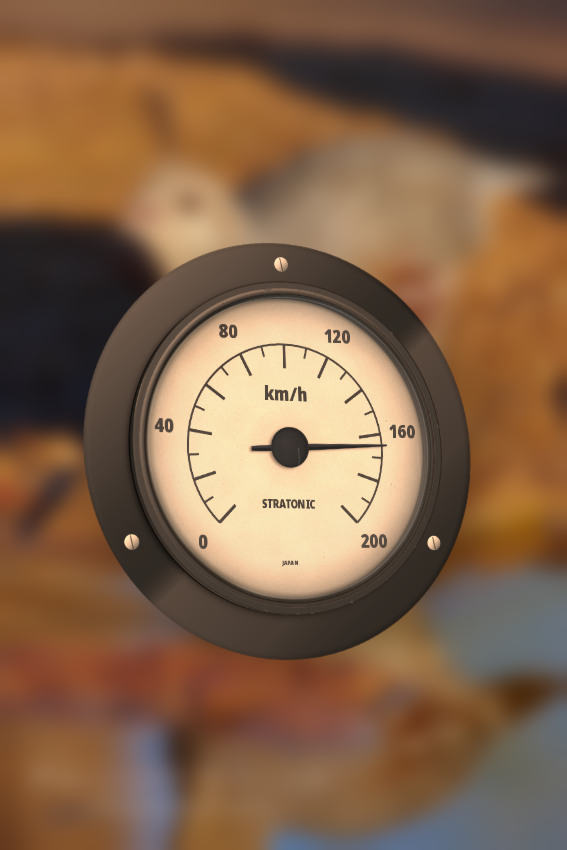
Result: 165,km/h
